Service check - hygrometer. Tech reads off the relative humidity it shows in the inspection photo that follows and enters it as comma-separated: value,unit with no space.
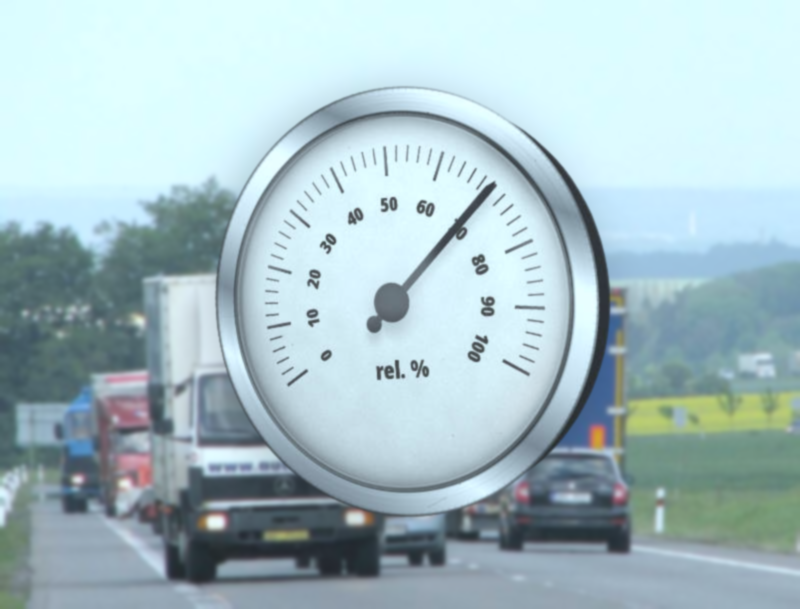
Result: 70,%
